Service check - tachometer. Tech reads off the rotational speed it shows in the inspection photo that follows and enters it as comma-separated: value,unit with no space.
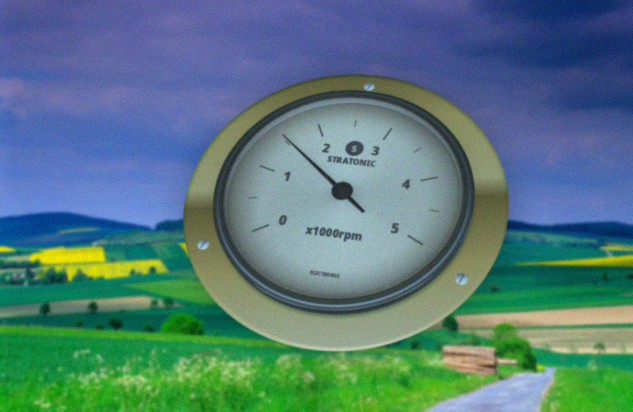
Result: 1500,rpm
